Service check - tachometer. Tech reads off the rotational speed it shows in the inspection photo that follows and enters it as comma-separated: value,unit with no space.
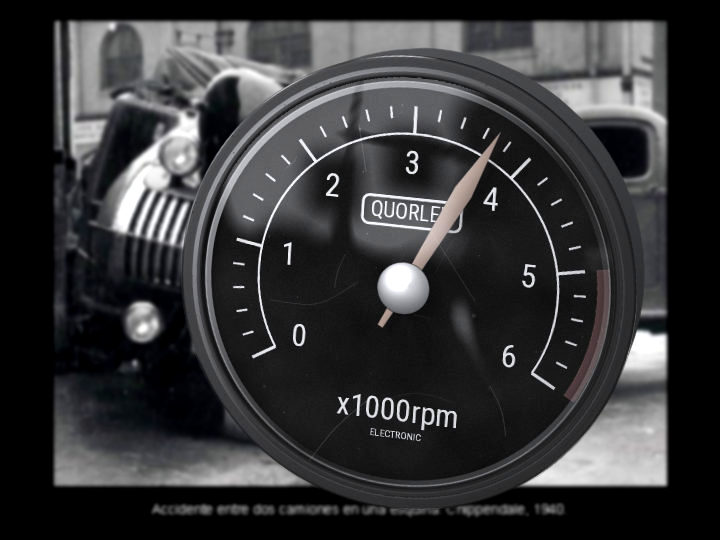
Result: 3700,rpm
